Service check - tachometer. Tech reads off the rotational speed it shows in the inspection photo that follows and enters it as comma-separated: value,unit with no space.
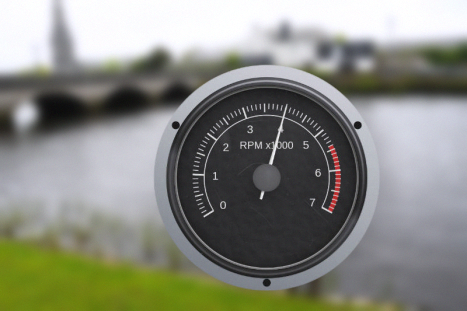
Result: 4000,rpm
